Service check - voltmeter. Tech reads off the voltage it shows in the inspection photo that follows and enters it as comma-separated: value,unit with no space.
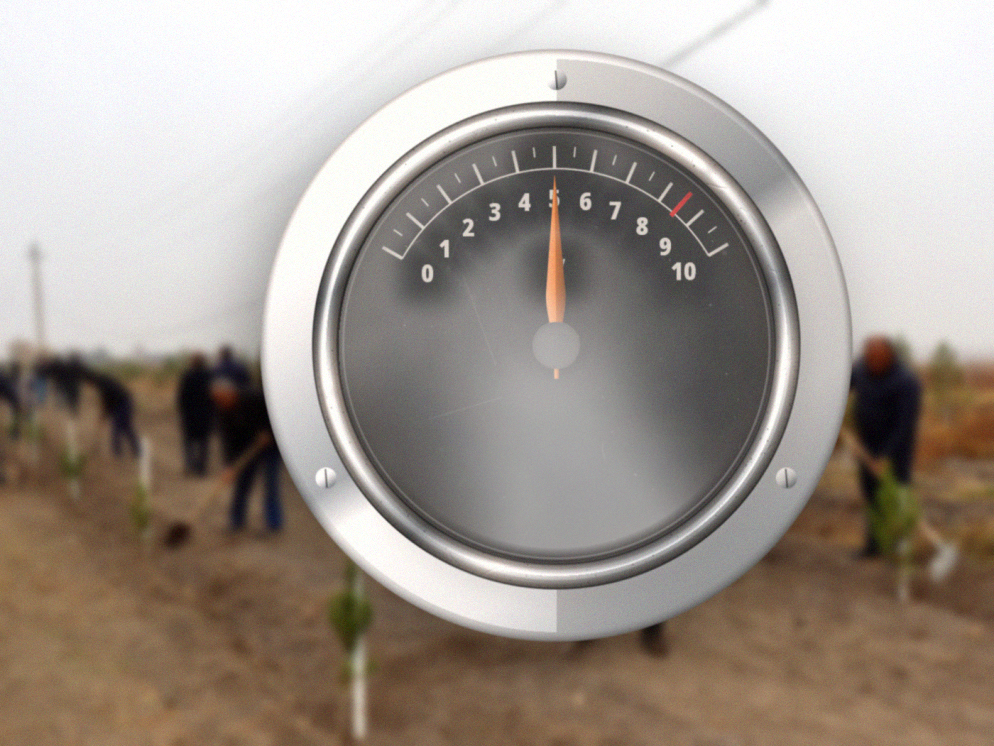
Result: 5,V
